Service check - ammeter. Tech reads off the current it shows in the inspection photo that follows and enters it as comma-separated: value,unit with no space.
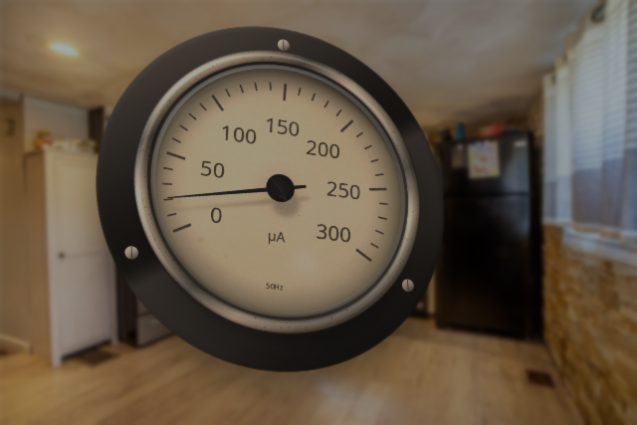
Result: 20,µA
